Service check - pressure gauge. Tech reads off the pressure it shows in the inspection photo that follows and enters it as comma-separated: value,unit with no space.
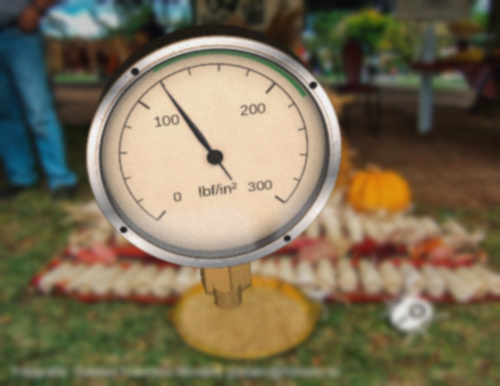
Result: 120,psi
